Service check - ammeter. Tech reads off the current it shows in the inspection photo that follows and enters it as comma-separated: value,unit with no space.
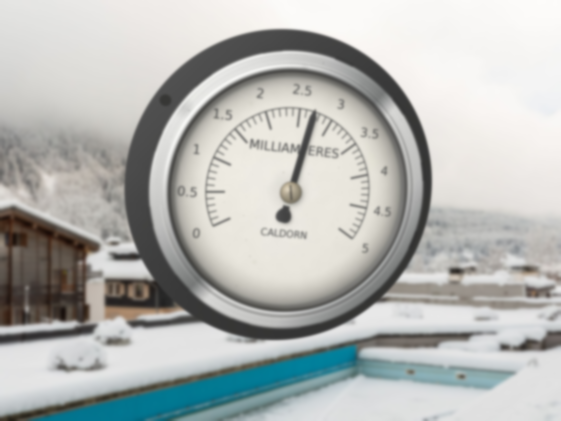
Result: 2.7,mA
